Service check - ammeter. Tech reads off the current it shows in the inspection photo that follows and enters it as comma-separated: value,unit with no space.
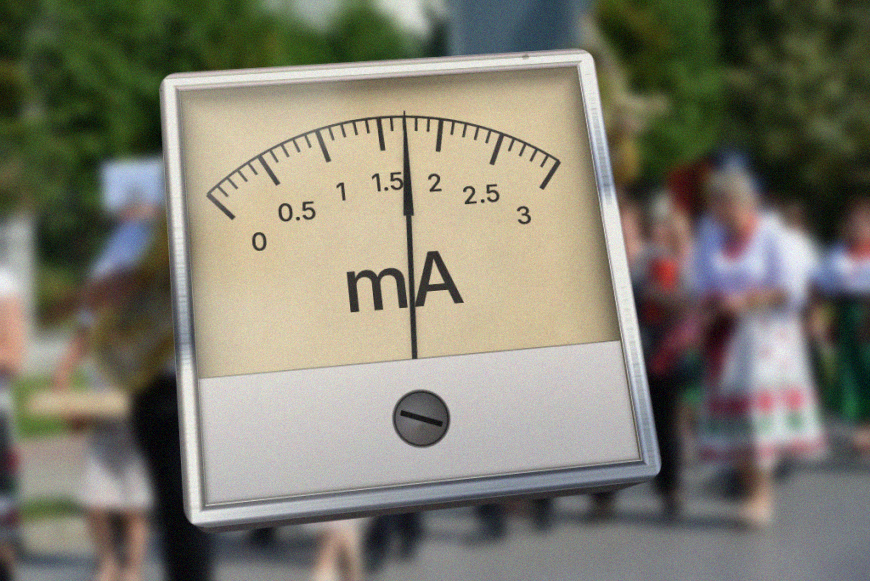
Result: 1.7,mA
